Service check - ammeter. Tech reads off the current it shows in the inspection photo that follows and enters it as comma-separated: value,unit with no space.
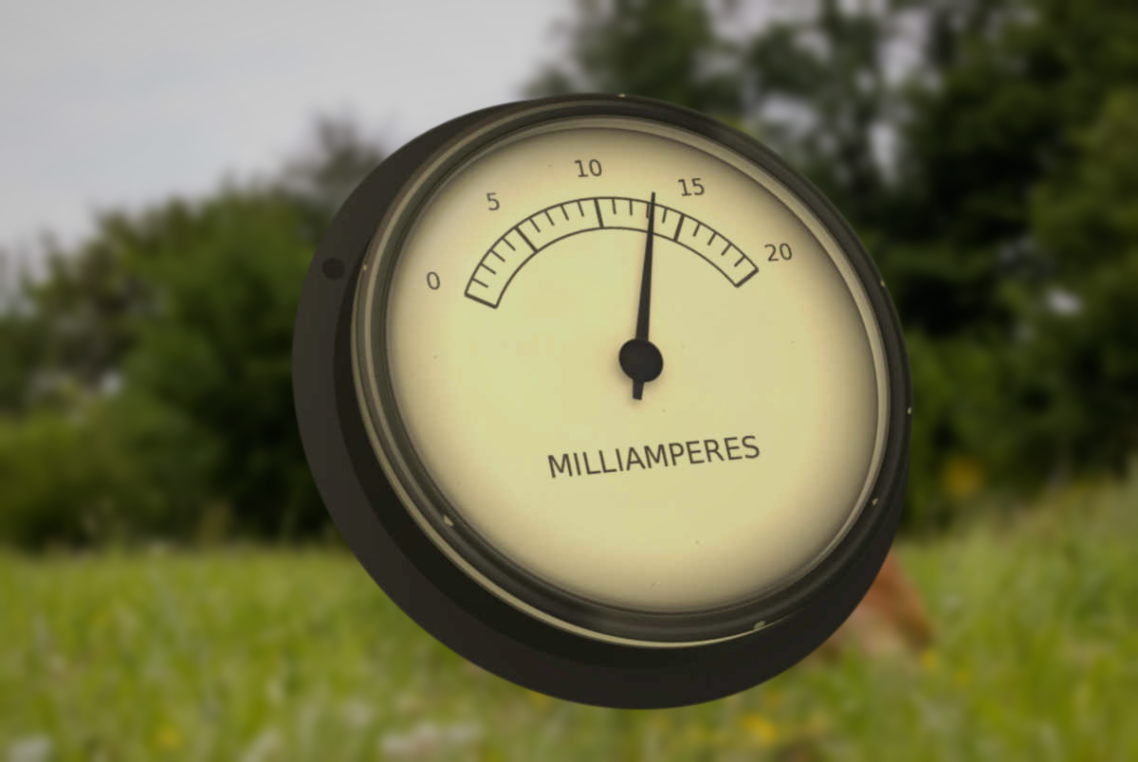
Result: 13,mA
